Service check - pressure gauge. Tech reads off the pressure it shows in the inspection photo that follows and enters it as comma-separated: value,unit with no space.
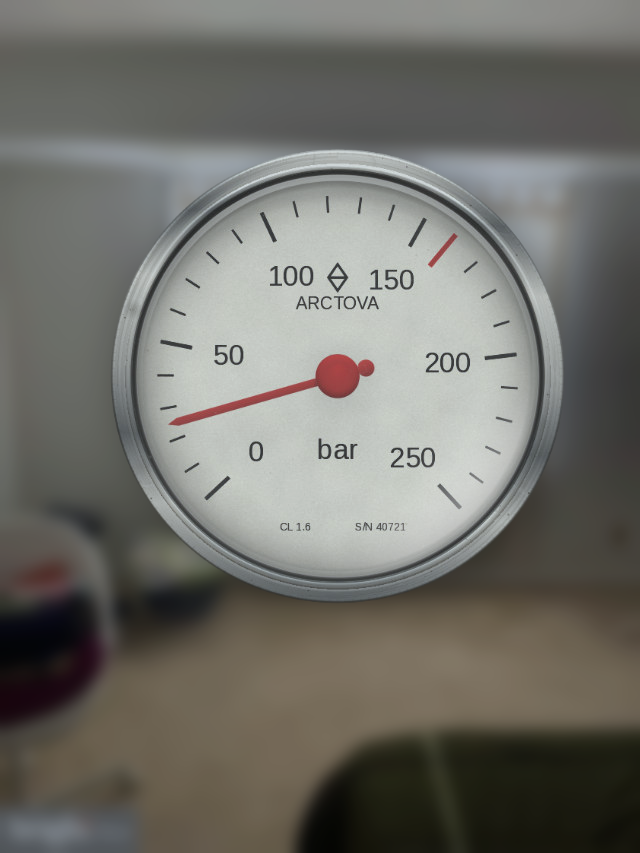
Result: 25,bar
